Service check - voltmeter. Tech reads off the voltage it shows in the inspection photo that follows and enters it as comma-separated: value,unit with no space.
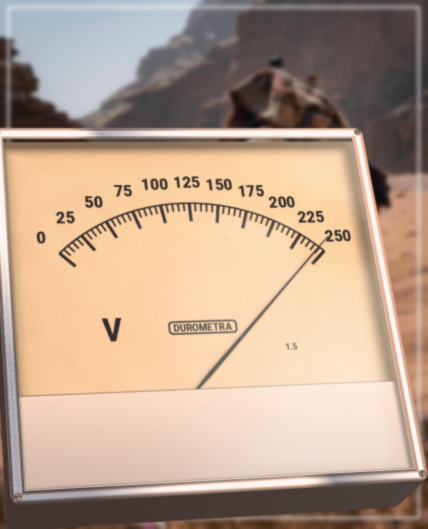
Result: 245,V
